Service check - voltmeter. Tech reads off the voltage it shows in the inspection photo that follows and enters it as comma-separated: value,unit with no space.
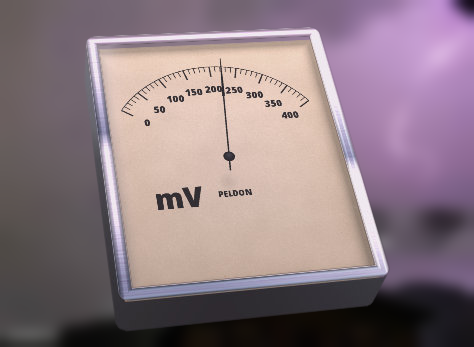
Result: 220,mV
